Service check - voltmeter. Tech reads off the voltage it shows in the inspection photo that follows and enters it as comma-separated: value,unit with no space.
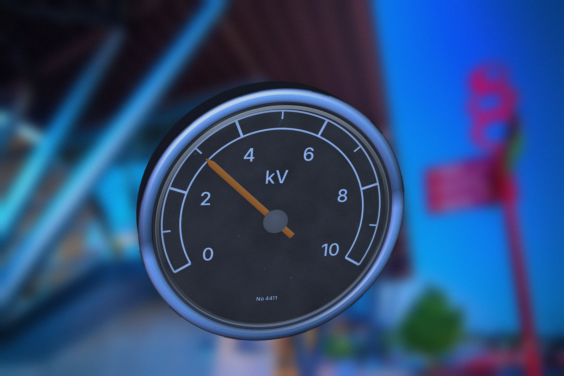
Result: 3,kV
